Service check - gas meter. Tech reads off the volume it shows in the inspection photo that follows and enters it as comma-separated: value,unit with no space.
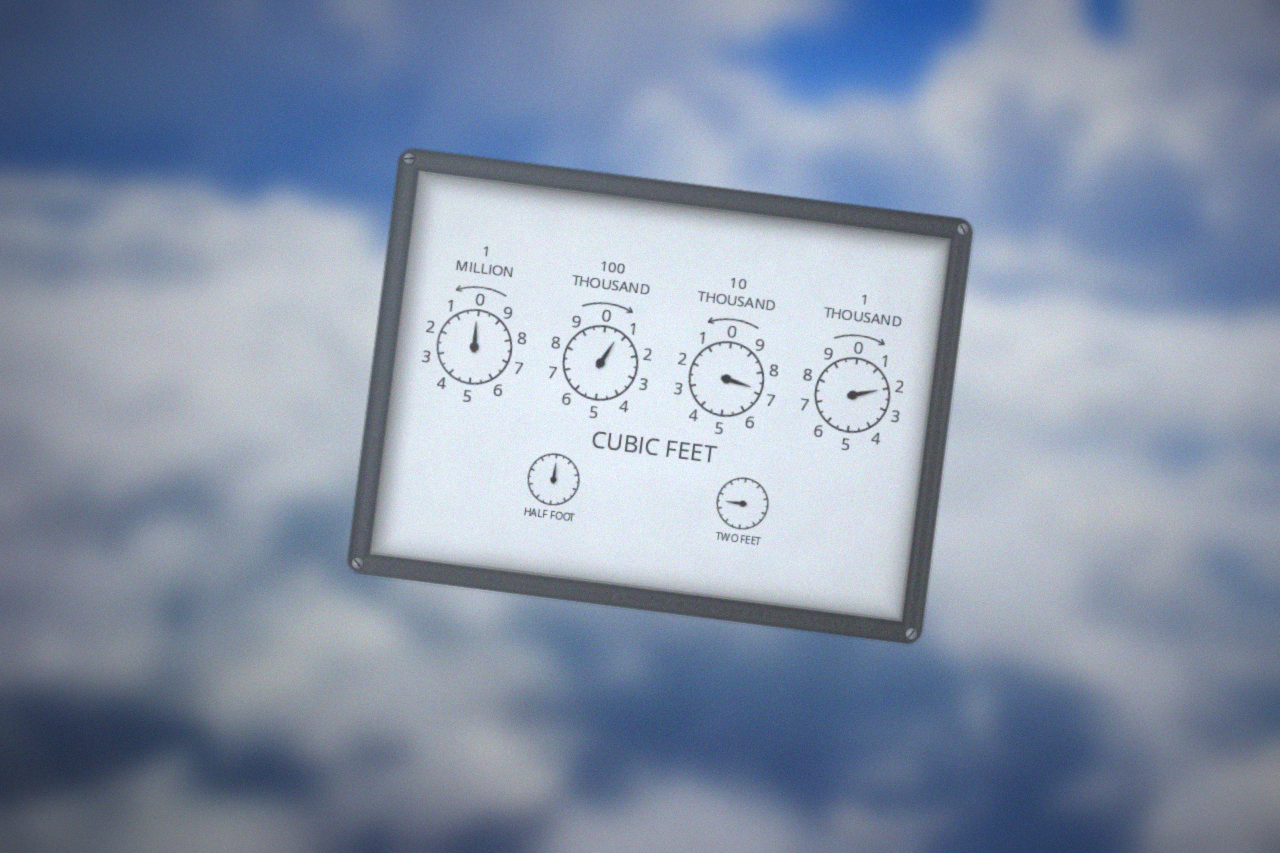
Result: 7200,ft³
